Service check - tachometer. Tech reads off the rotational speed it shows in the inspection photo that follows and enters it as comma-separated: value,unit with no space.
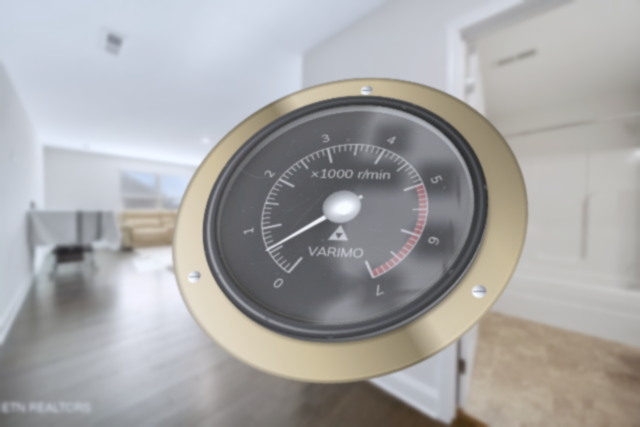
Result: 500,rpm
